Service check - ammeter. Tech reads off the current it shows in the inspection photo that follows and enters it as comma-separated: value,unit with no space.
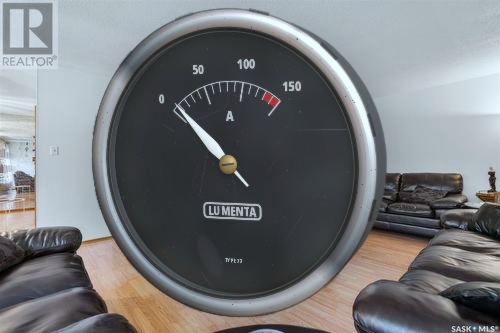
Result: 10,A
